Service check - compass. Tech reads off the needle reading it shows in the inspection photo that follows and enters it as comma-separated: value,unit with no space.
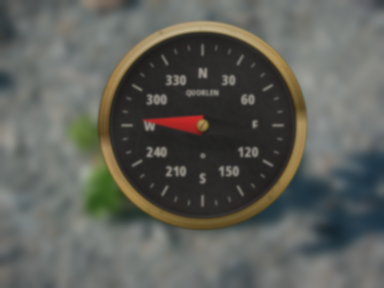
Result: 275,°
